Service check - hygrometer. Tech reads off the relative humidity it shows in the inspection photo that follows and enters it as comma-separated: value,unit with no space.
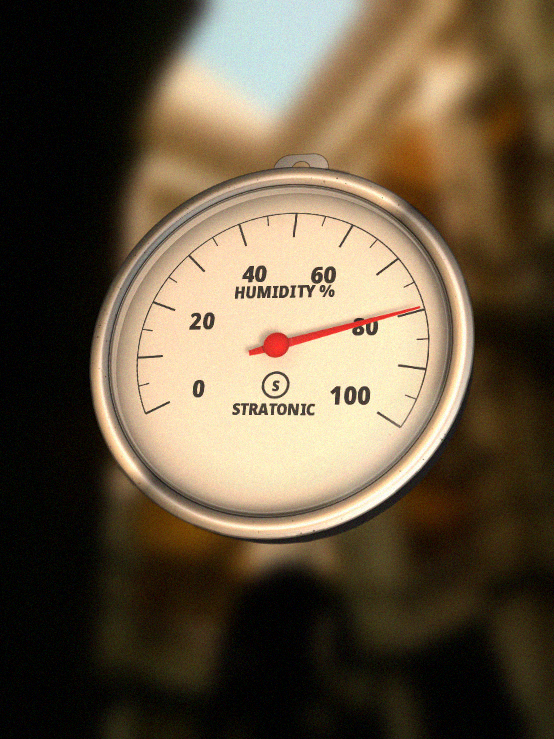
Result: 80,%
